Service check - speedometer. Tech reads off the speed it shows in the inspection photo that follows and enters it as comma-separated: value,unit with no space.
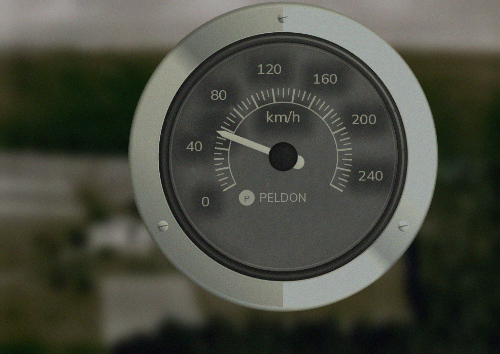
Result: 55,km/h
